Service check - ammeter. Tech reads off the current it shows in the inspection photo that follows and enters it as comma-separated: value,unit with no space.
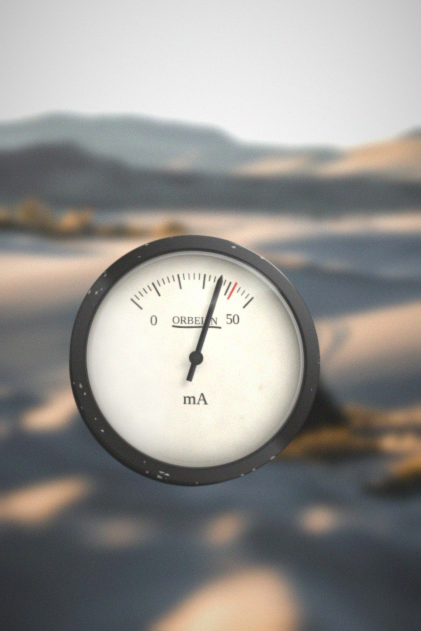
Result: 36,mA
